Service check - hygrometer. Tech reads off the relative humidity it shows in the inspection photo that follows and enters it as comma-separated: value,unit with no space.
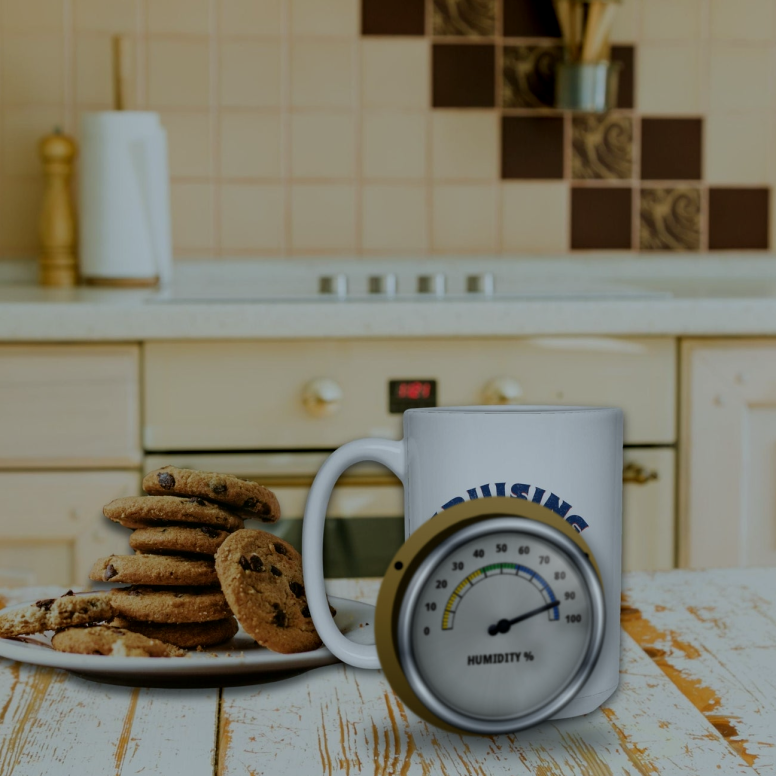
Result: 90,%
